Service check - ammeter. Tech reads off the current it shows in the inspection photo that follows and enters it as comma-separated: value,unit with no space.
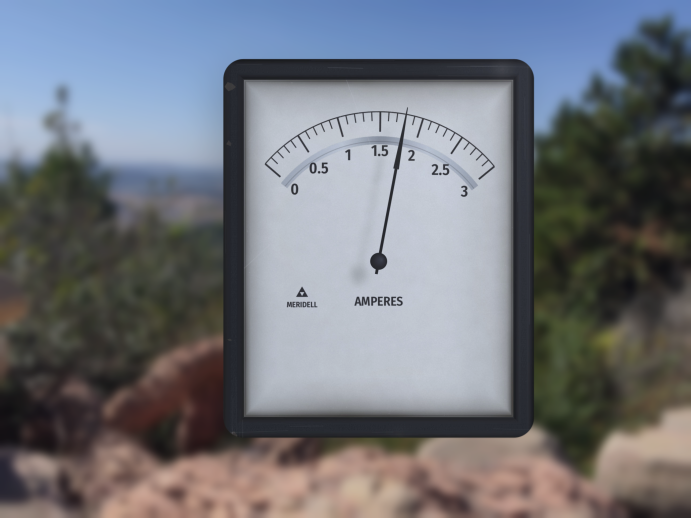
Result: 1.8,A
